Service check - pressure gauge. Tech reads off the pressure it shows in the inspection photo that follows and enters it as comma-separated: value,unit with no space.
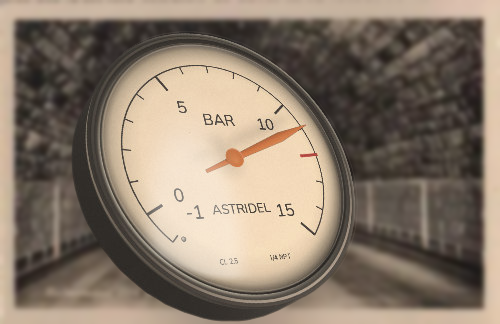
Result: 11,bar
